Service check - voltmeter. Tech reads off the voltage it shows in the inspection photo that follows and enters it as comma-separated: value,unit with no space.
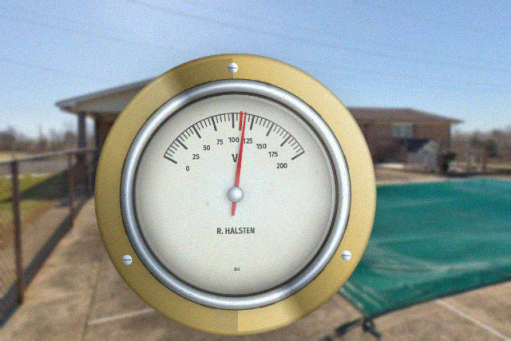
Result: 115,V
